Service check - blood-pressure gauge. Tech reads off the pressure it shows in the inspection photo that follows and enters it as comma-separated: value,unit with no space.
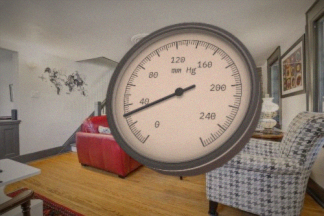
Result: 30,mmHg
